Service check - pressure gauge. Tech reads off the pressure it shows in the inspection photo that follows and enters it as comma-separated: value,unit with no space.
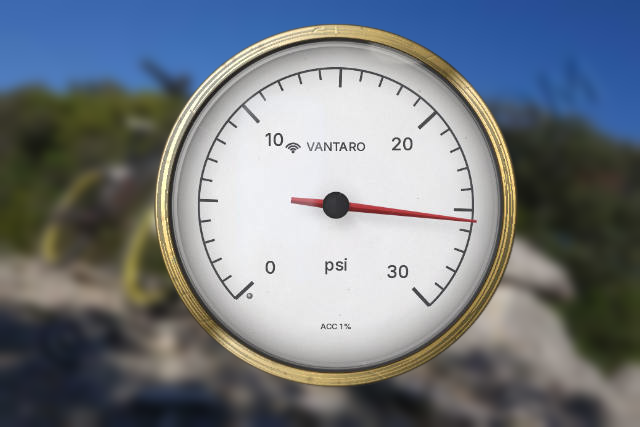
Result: 25.5,psi
